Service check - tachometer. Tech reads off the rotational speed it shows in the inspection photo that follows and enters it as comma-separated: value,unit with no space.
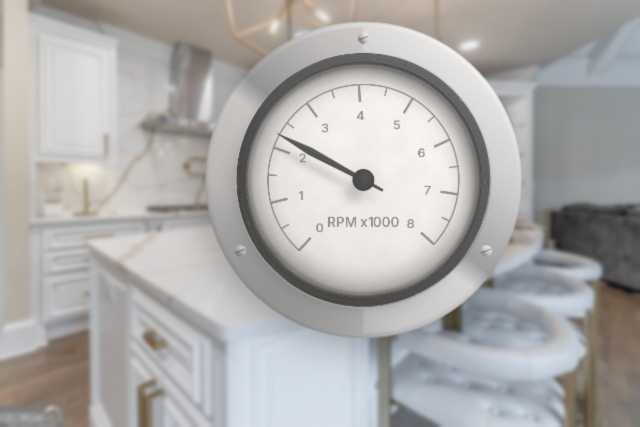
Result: 2250,rpm
